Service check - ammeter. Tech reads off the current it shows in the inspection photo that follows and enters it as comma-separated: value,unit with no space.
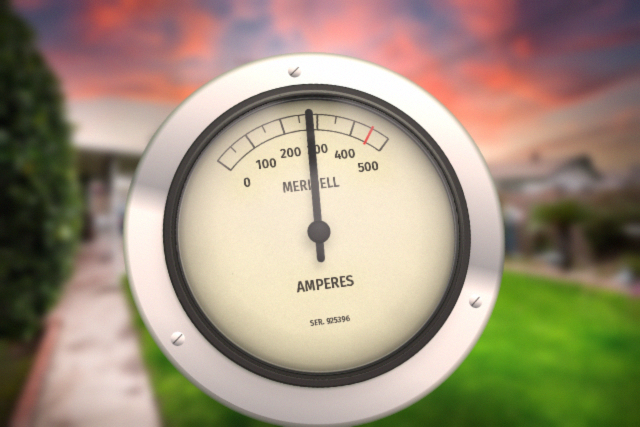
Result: 275,A
